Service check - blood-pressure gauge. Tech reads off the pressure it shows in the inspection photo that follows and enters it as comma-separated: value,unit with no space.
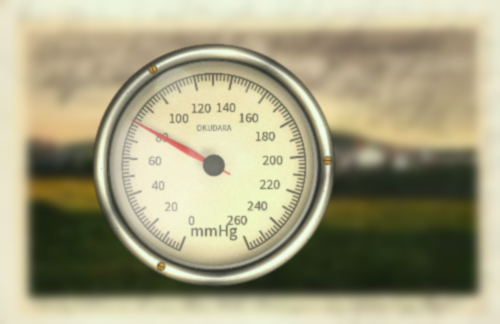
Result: 80,mmHg
